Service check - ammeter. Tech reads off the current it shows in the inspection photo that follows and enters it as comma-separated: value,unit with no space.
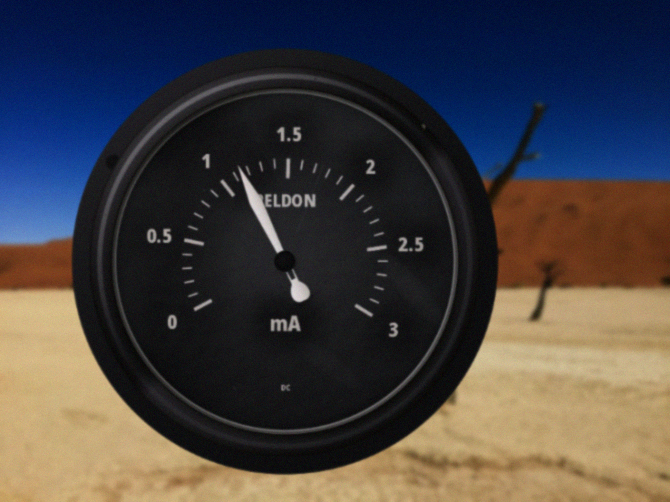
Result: 1.15,mA
